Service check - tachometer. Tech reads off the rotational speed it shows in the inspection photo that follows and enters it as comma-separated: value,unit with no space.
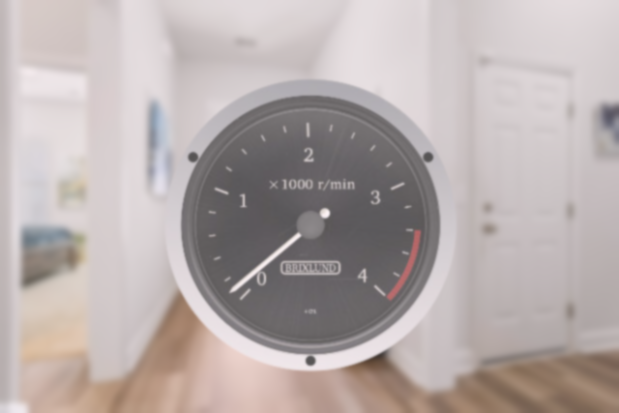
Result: 100,rpm
